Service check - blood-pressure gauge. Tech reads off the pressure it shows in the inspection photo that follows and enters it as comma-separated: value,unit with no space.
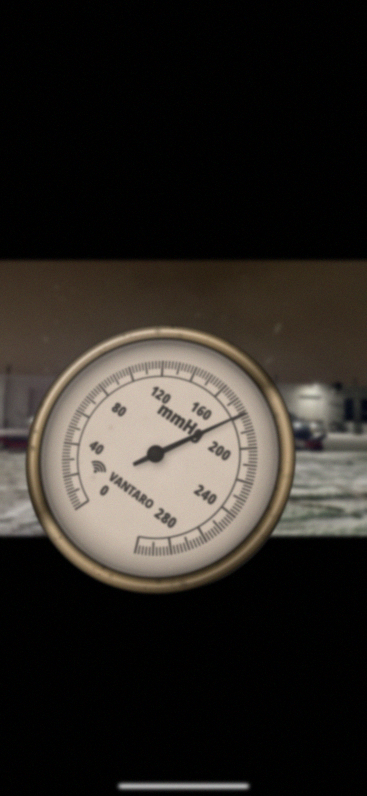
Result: 180,mmHg
